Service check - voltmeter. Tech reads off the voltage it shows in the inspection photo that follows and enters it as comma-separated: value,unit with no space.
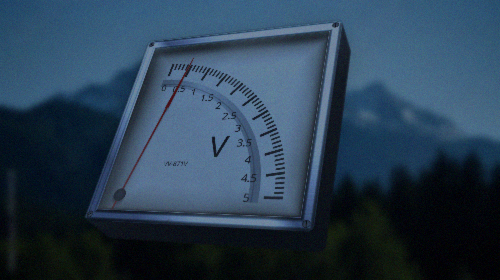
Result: 0.5,V
